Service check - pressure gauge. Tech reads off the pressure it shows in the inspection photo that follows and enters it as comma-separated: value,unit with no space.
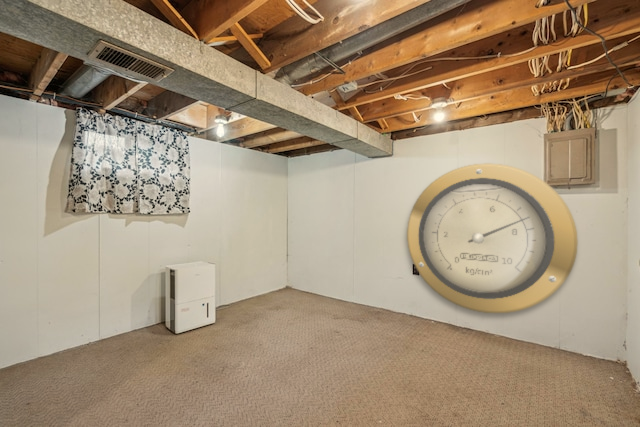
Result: 7.5,kg/cm²
